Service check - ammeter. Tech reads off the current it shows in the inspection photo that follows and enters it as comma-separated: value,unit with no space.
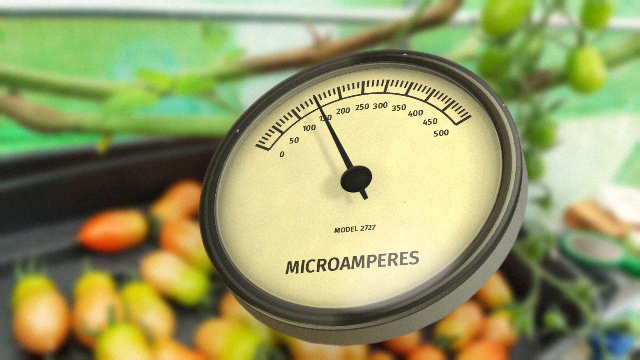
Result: 150,µA
